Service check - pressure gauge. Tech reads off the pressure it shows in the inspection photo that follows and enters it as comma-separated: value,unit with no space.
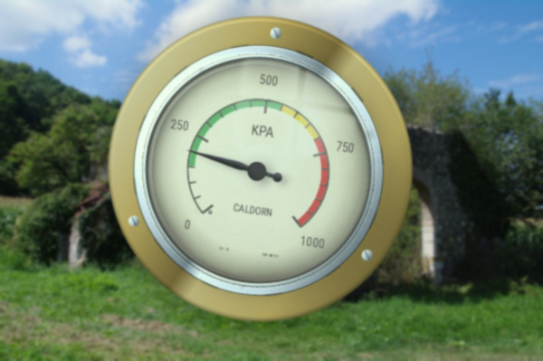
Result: 200,kPa
